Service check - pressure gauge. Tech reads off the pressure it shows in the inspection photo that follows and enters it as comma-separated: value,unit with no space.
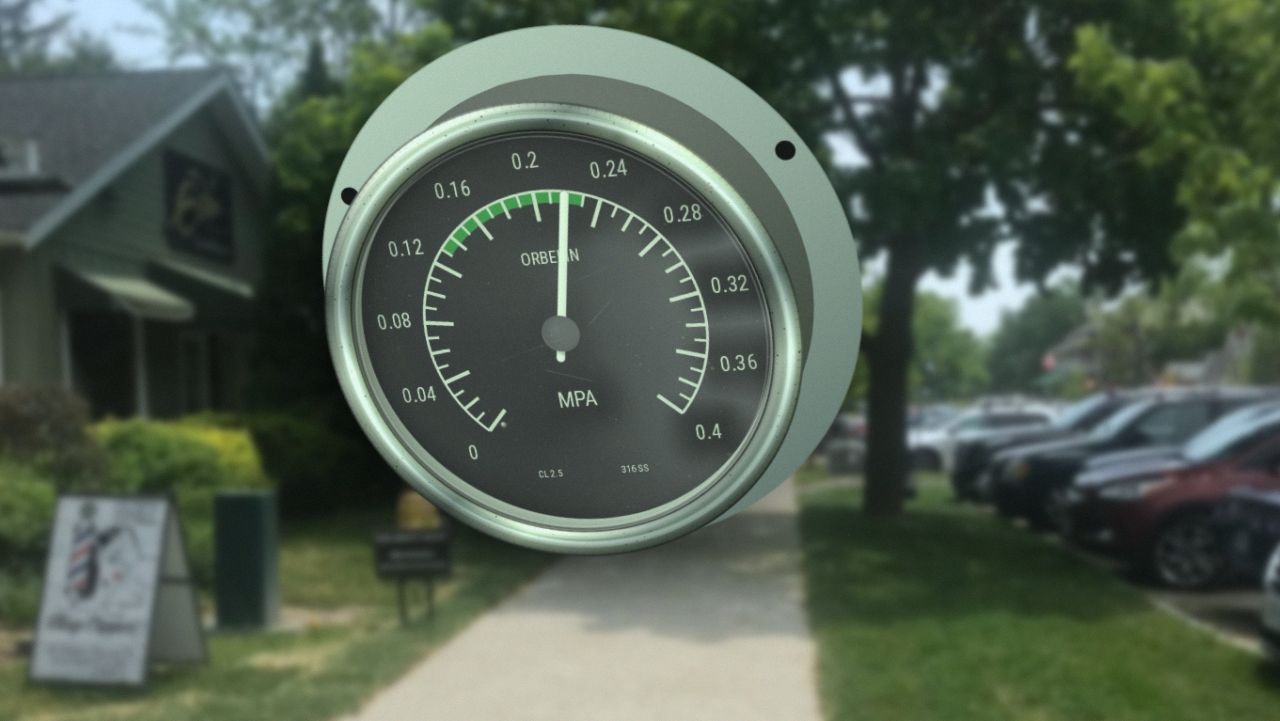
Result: 0.22,MPa
